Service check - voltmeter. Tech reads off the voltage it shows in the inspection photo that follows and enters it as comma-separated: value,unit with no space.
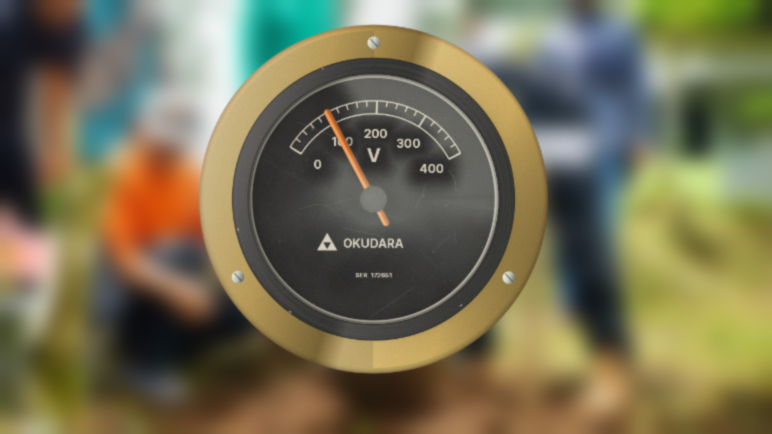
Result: 100,V
